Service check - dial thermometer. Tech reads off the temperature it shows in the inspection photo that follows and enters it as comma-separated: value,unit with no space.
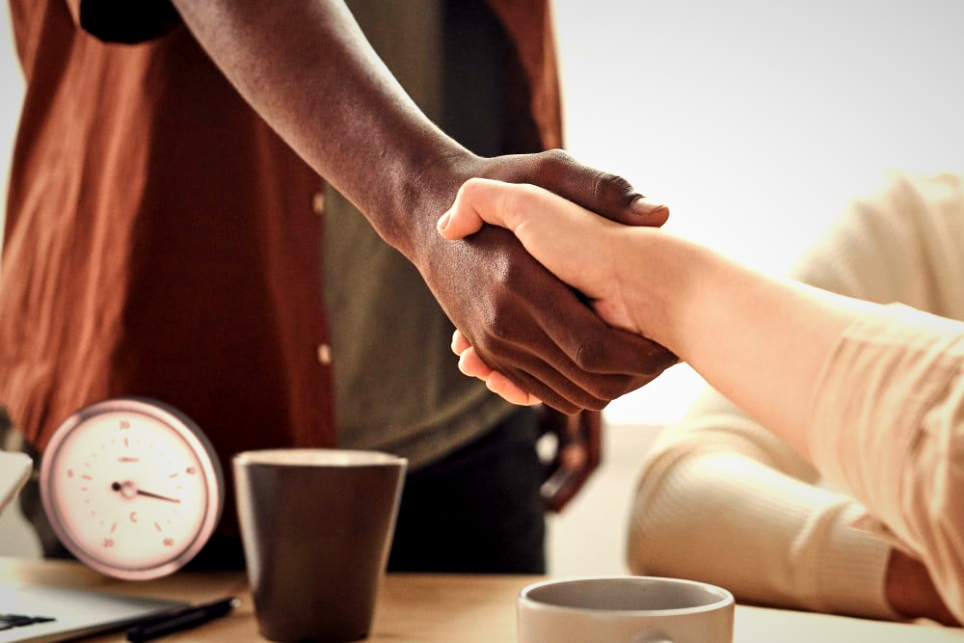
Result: 48,°C
